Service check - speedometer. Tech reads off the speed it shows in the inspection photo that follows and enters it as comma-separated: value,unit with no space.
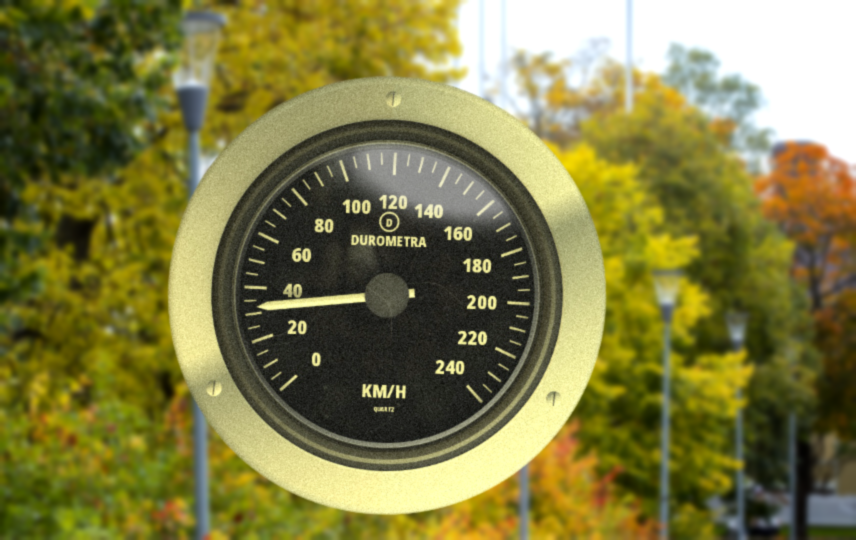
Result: 32.5,km/h
